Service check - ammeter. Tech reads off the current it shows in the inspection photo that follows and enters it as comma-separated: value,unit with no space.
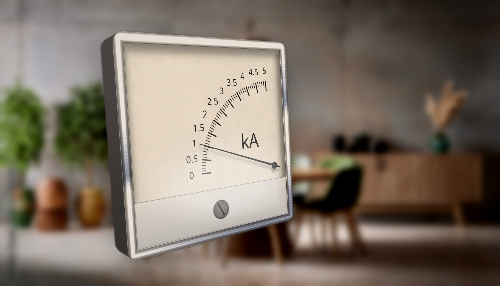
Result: 1,kA
